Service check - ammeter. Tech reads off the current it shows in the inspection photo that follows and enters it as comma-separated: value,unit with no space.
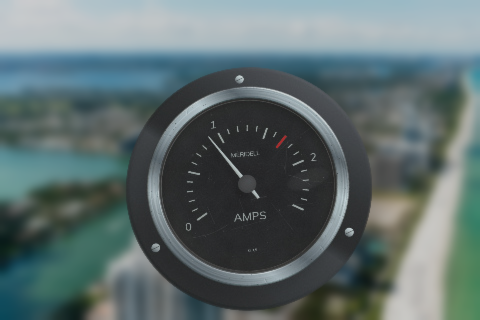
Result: 0.9,A
